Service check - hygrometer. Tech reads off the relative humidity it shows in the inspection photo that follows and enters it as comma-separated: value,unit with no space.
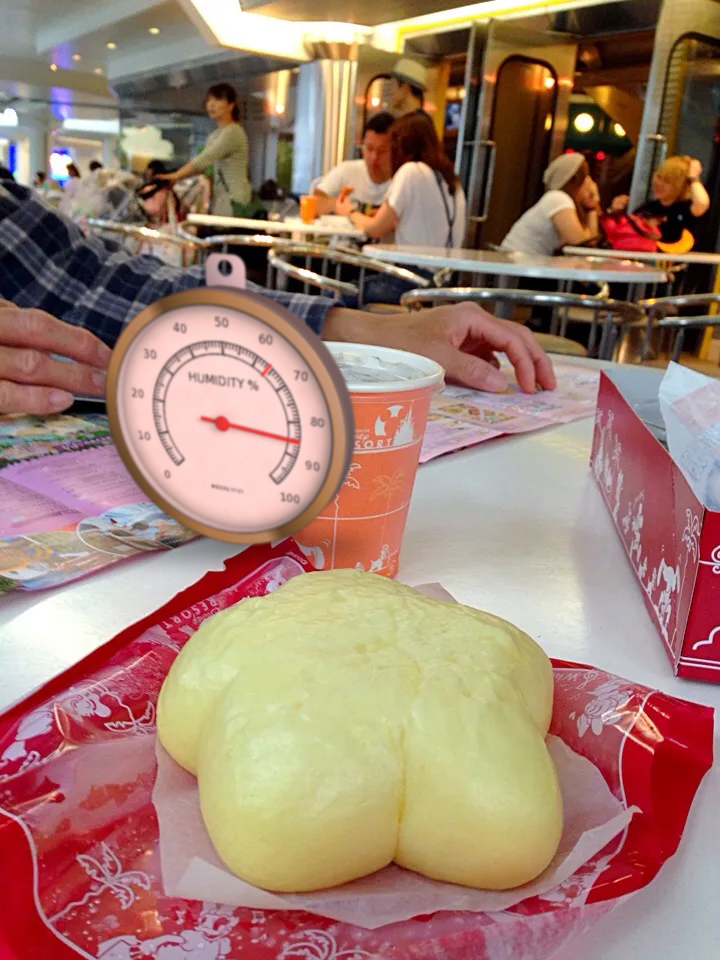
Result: 85,%
